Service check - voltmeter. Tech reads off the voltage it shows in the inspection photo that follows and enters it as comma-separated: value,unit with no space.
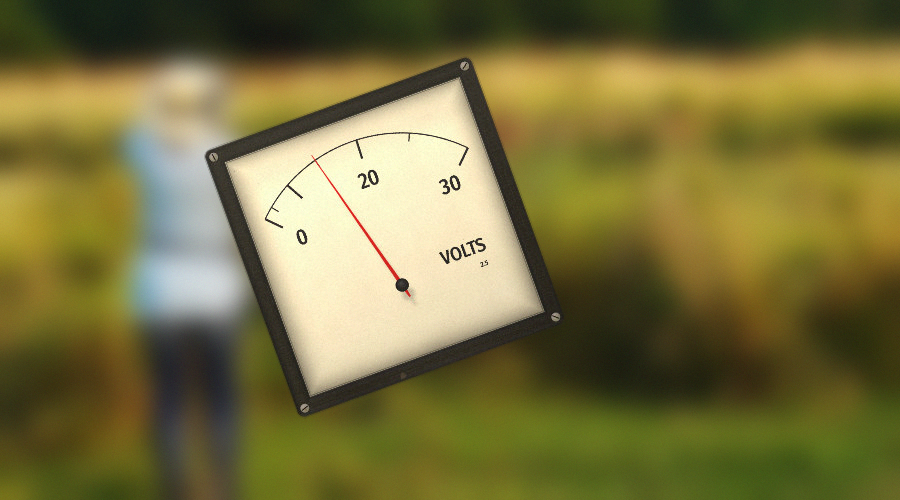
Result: 15,V
